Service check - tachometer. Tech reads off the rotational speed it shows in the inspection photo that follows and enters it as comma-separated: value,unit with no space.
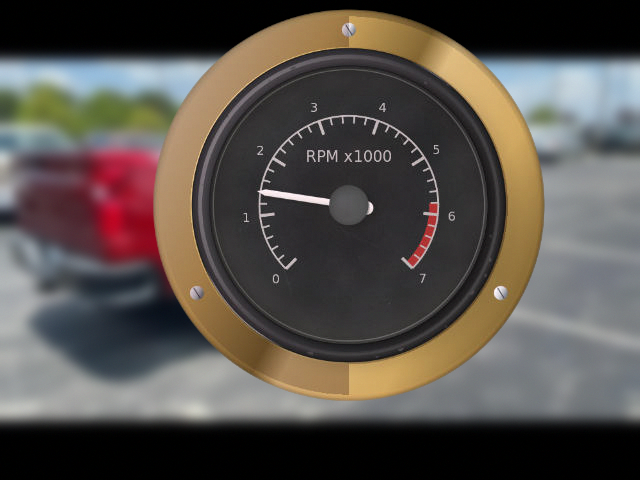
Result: 1400,rpm
